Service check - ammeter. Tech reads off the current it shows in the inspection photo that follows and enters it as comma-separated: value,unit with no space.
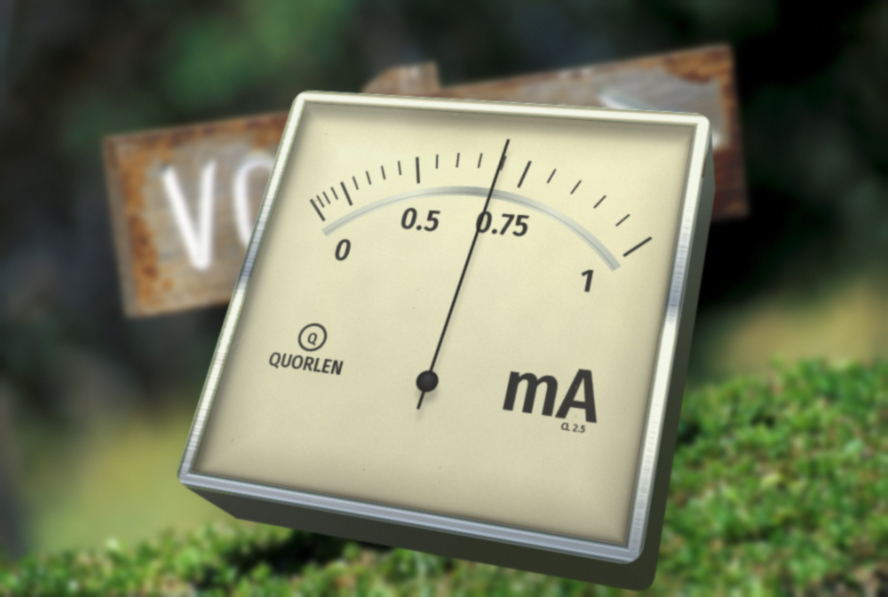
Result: 0.7,mA
